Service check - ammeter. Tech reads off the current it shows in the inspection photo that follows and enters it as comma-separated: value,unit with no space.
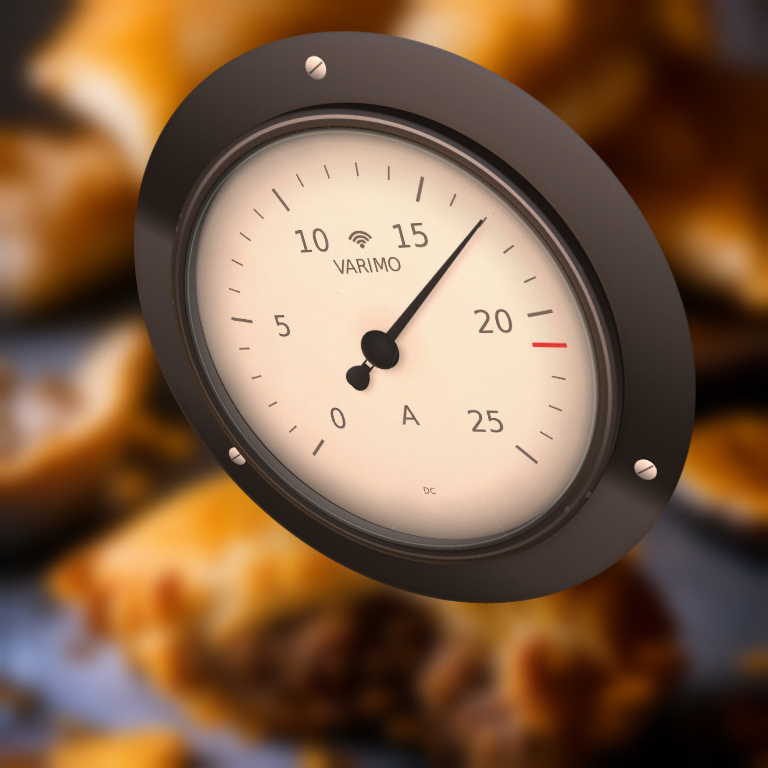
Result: 17,A
